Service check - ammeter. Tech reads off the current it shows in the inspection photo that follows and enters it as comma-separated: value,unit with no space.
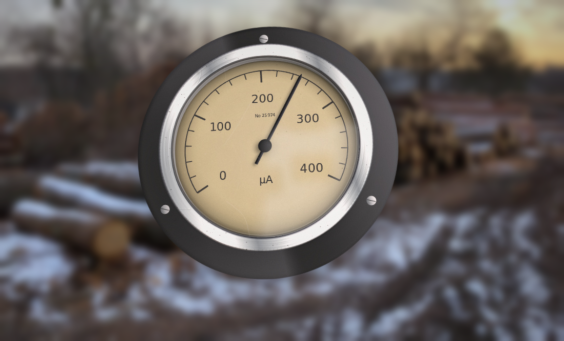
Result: 250,µA
